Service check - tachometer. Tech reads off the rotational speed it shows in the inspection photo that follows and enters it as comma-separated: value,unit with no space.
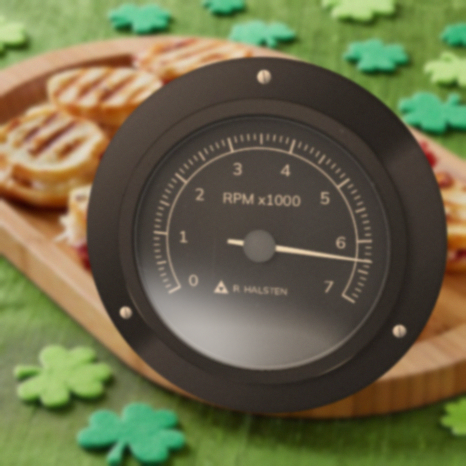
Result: 6300,rpm
